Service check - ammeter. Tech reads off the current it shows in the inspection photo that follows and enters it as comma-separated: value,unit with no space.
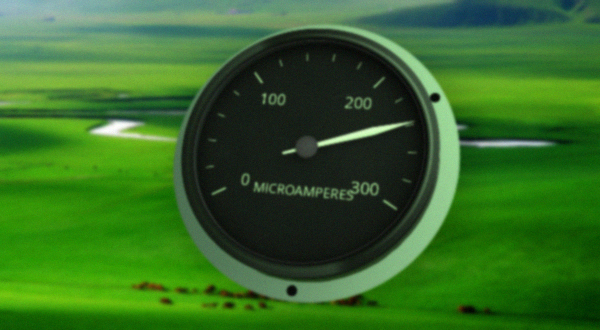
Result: 240,µA
